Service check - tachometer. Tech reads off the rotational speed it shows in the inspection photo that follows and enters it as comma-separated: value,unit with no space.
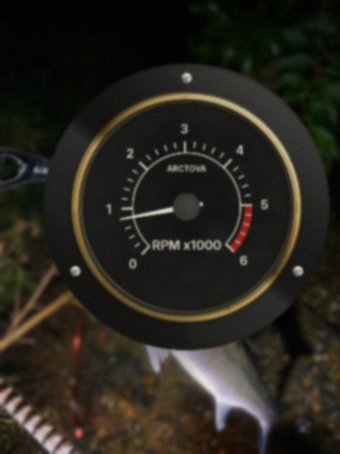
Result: 800,rpm
